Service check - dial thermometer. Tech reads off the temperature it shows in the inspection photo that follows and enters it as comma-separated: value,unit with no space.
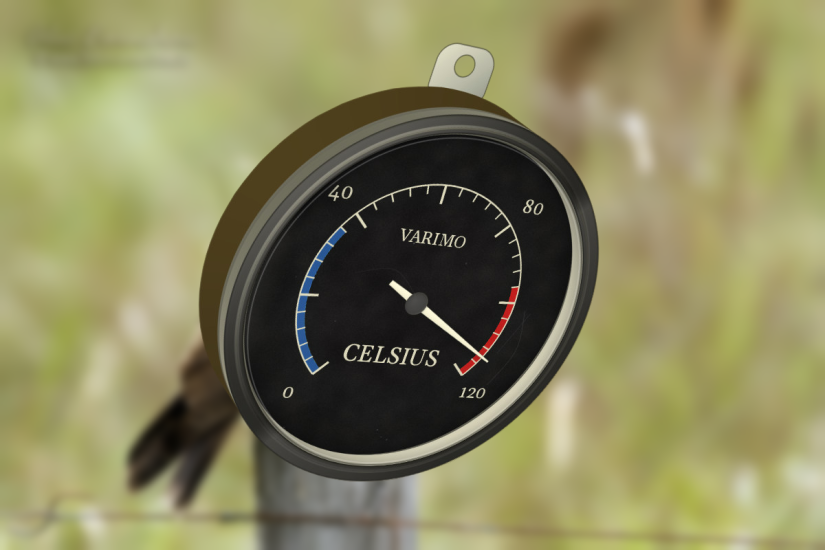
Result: 114,°C
